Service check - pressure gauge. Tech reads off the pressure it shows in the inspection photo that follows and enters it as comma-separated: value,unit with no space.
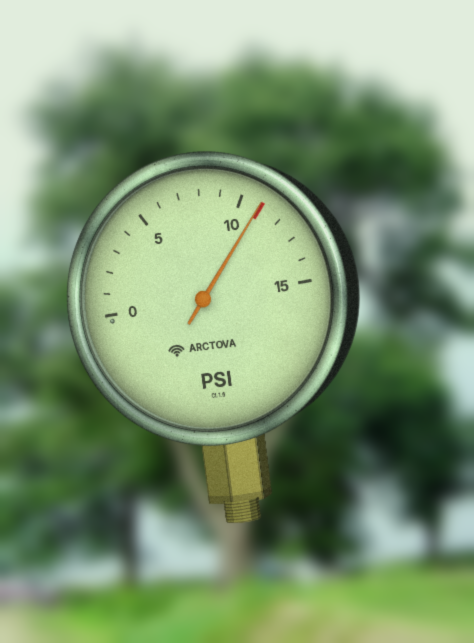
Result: 11,psi
